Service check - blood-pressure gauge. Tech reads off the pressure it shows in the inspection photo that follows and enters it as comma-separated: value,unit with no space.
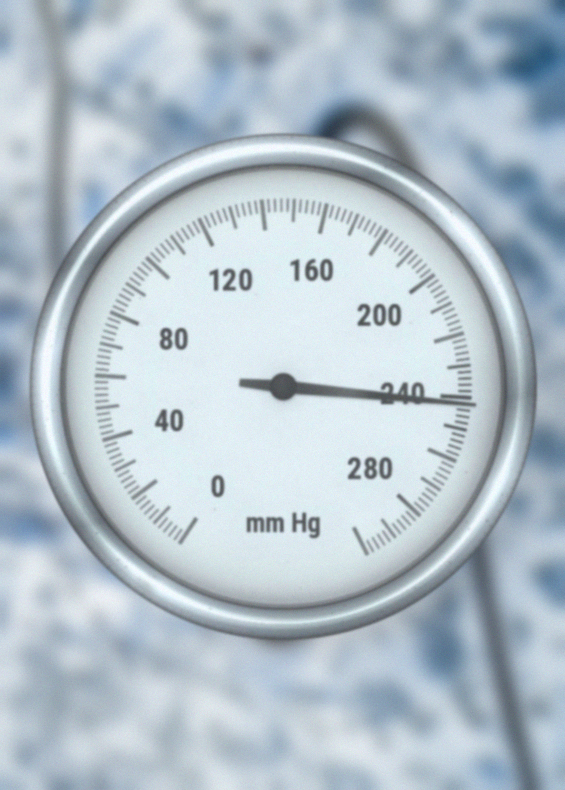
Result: 242,mmHg
